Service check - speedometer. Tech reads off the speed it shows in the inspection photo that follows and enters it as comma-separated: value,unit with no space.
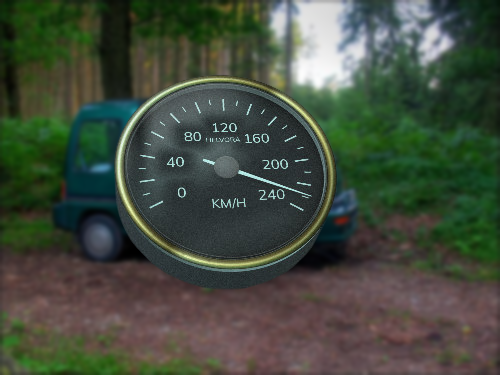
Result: 230,km/h
